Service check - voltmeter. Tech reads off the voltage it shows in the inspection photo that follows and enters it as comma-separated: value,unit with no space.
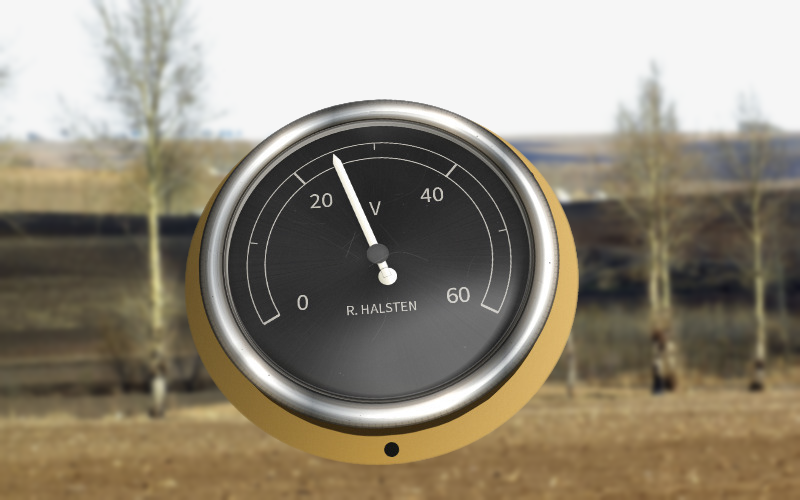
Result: 25,V
